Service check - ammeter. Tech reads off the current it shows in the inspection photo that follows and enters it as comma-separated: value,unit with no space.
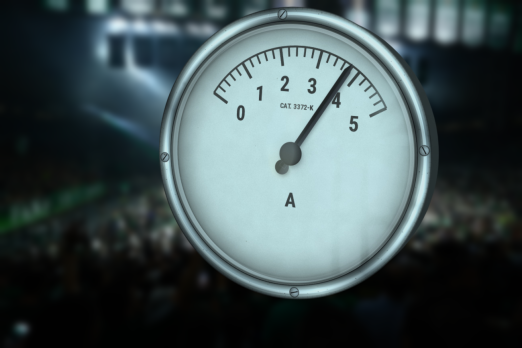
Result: 3.8,A
